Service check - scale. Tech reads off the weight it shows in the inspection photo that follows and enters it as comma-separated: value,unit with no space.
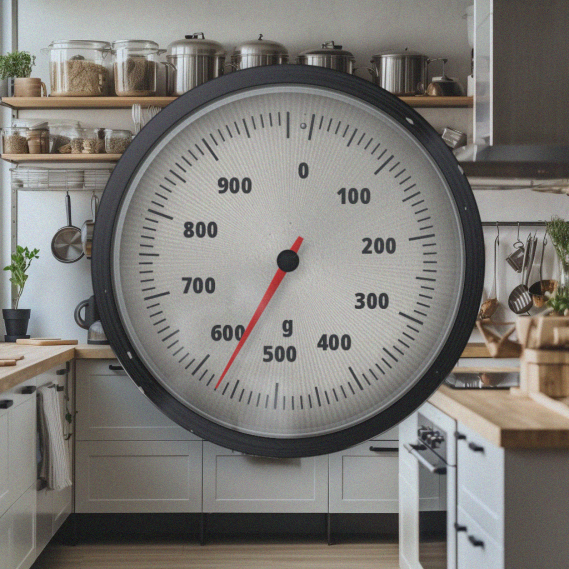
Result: 570,g
